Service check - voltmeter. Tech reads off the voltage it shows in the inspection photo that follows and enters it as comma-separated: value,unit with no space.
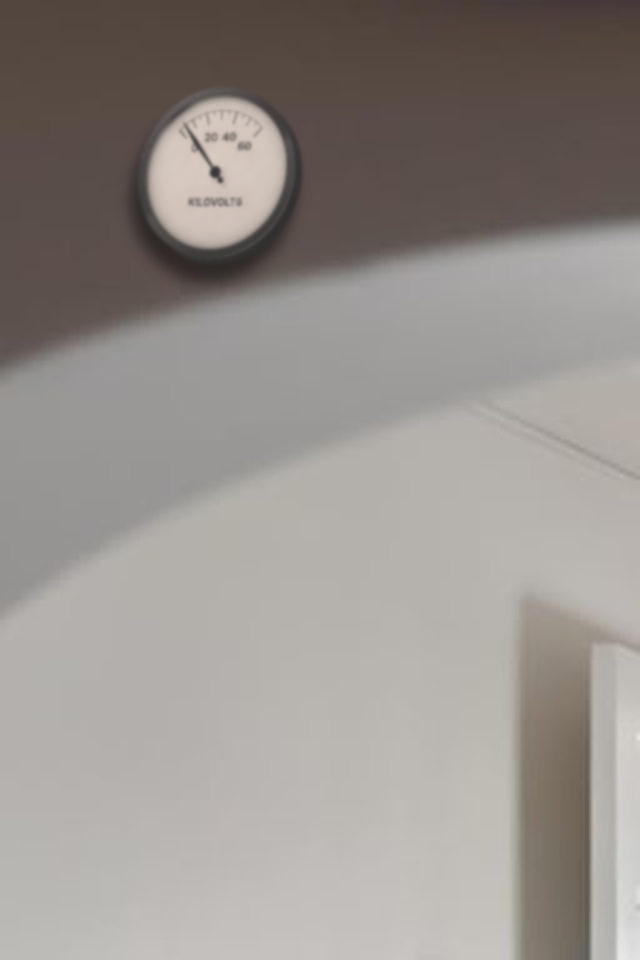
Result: 5,kV
